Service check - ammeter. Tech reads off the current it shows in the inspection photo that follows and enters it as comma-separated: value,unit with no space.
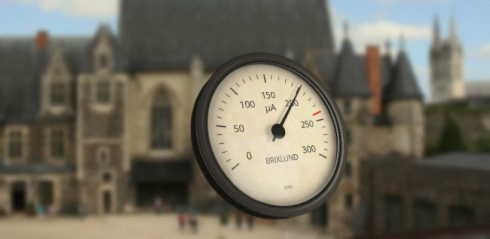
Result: 200,µA
